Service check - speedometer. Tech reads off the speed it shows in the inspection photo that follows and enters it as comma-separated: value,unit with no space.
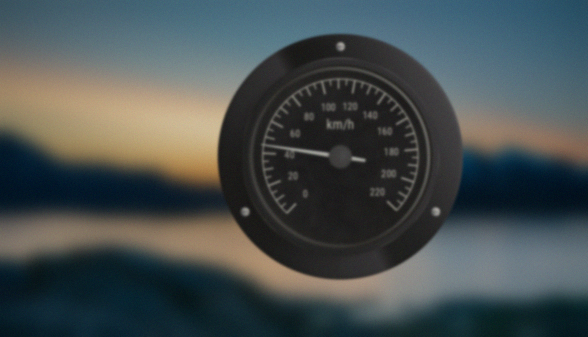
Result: 45,km/h
